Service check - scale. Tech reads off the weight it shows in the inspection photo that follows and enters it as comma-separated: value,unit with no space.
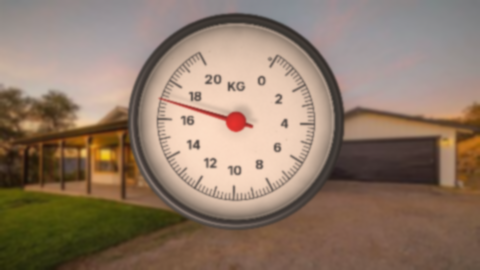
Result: 17,kg
